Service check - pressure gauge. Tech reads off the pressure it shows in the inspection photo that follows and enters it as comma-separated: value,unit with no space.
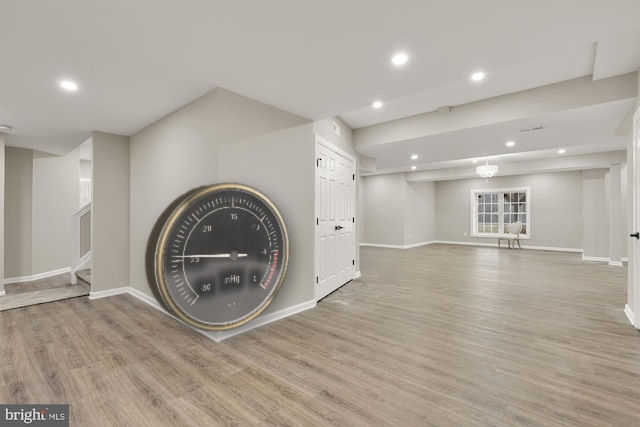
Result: -24.5,inHg
